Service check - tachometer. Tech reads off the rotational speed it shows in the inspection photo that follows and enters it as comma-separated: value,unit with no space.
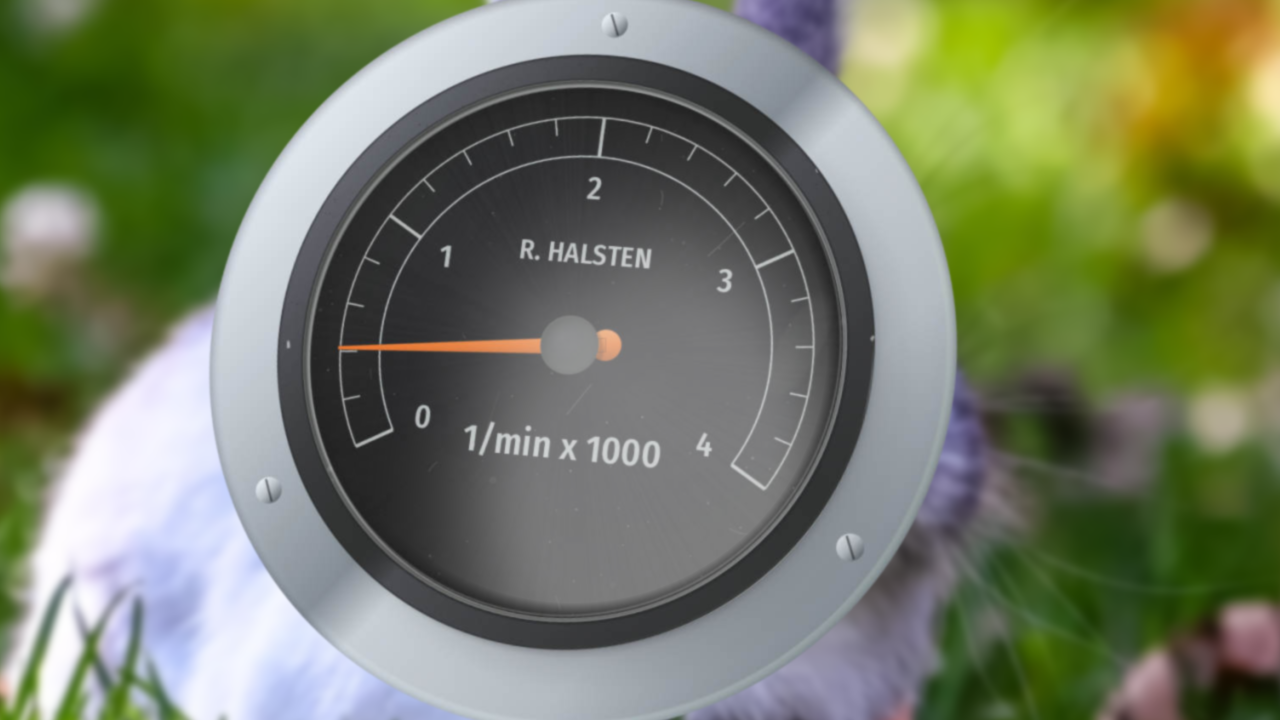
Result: 400,rpm
